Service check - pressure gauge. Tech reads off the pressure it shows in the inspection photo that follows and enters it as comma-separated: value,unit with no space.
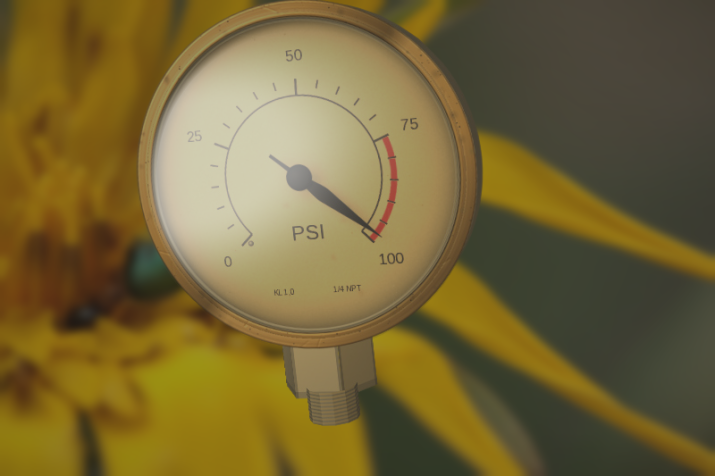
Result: 97.5,psi
